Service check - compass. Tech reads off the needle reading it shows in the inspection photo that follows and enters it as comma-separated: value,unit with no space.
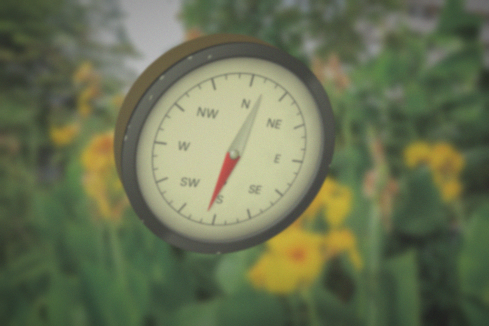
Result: 190,°
